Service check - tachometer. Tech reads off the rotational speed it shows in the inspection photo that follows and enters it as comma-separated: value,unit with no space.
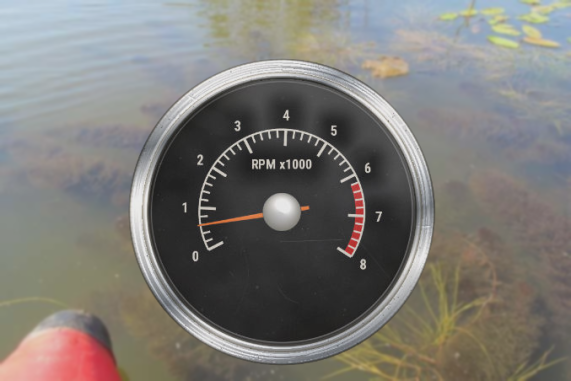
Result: 600,rpm
